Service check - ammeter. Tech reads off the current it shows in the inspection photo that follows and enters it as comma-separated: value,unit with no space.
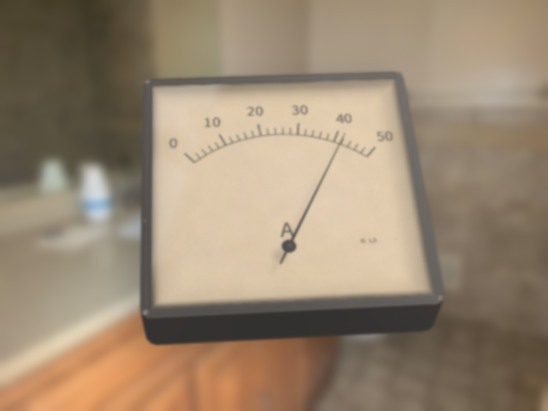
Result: 42,A
